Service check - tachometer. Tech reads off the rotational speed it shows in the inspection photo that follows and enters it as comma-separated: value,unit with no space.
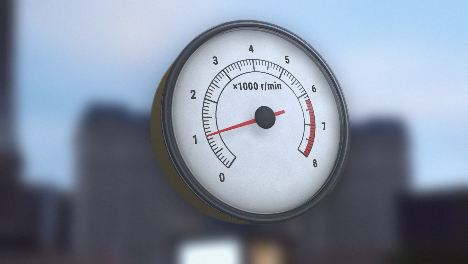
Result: 1000,rpm
